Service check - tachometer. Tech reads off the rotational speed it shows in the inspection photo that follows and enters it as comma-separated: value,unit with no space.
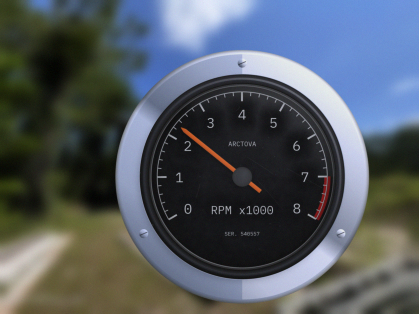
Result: 2300,rpm
